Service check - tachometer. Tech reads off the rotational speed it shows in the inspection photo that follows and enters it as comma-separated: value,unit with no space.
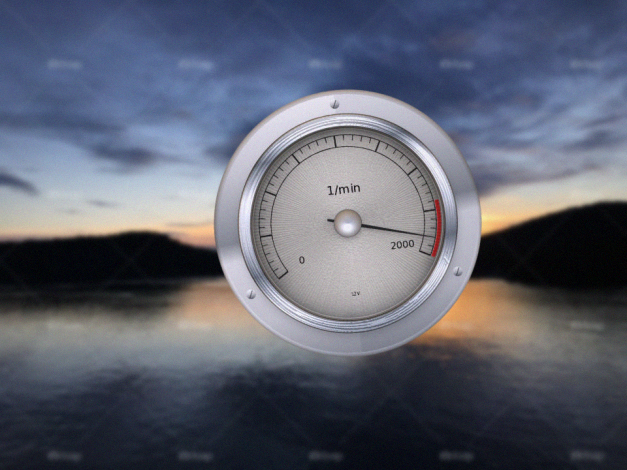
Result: 1900,rpm
